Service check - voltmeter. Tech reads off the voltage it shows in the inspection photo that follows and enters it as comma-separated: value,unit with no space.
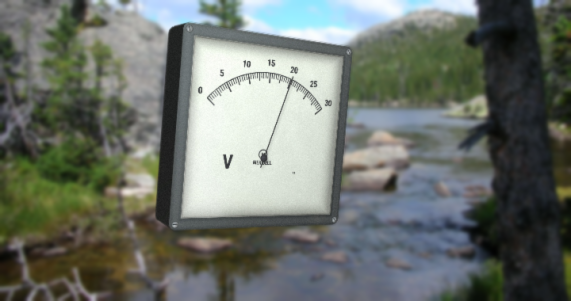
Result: 20,V
